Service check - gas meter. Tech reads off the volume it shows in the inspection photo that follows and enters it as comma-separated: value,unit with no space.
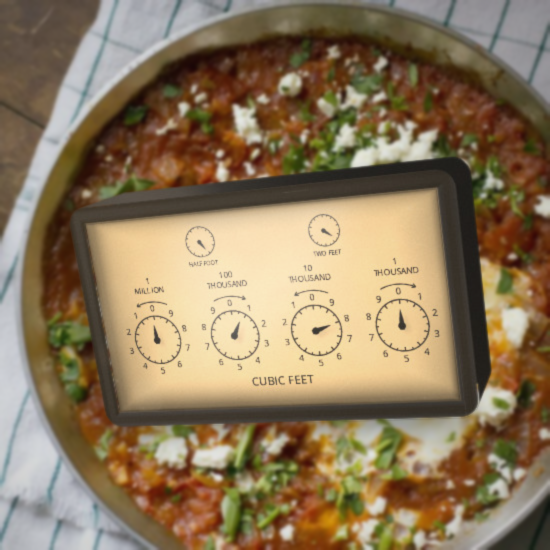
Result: 8000,ft³
